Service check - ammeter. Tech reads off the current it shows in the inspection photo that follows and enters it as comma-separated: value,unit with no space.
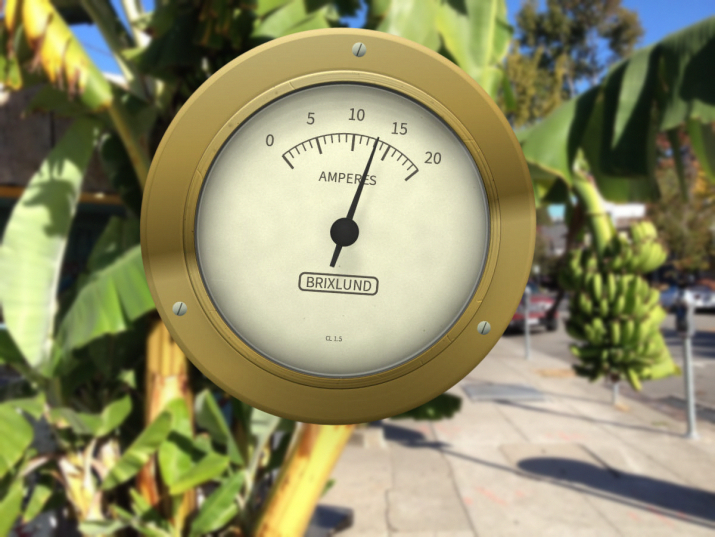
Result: 13,A
